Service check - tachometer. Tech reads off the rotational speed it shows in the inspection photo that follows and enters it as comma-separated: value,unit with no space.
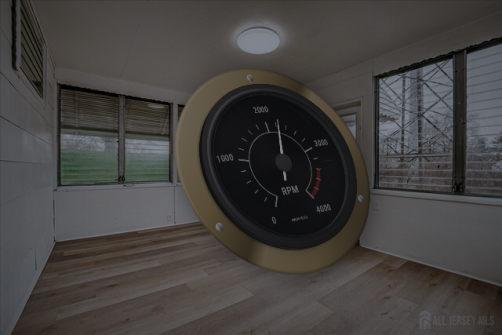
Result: 2200,rpm
